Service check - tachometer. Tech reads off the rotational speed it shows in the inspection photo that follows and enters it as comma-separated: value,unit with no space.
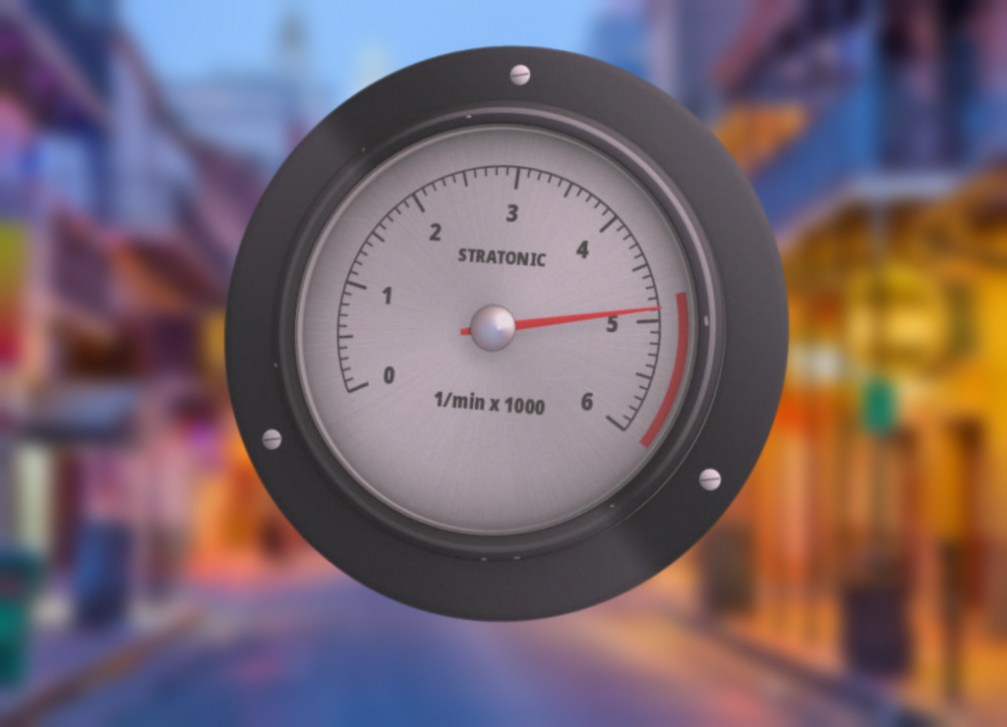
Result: 4900,rpm
